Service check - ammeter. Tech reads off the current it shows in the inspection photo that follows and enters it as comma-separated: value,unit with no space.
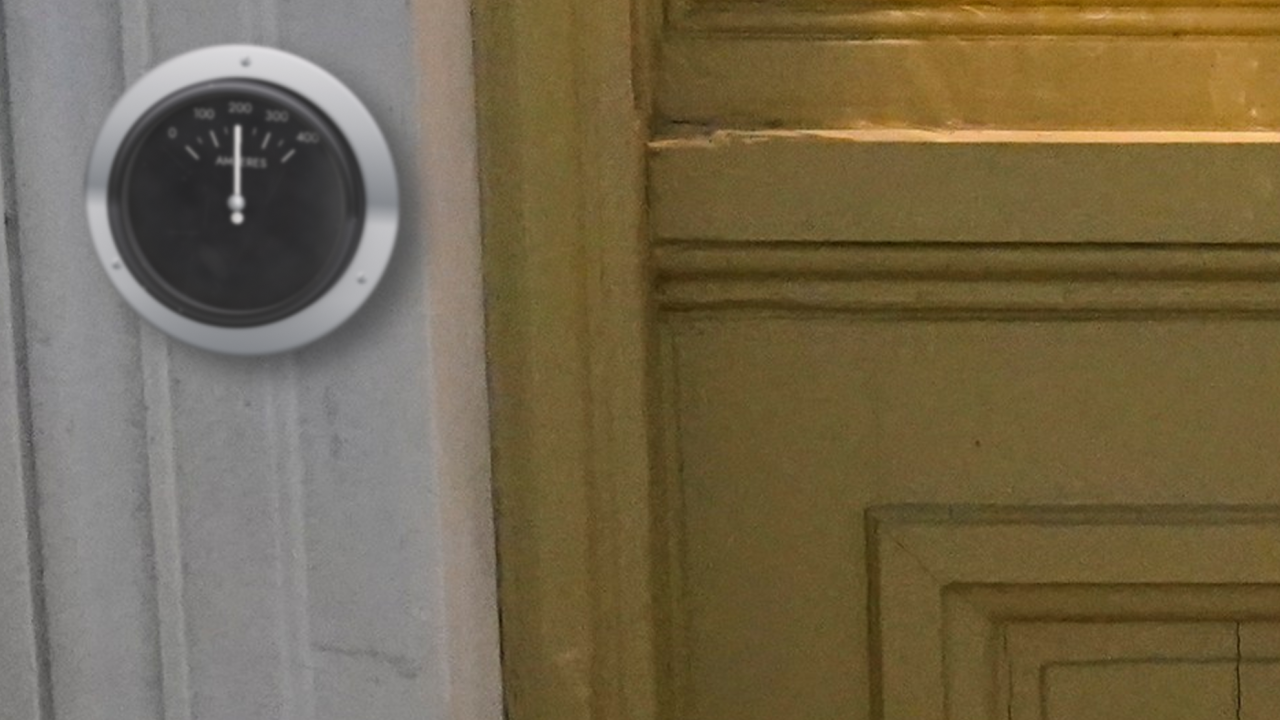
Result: 200,A
